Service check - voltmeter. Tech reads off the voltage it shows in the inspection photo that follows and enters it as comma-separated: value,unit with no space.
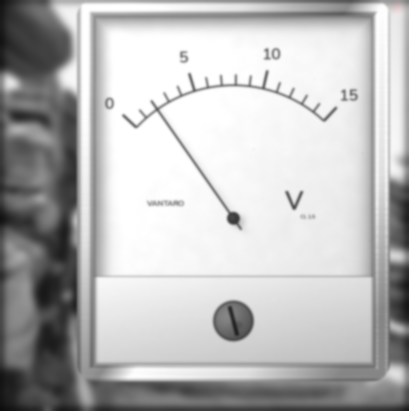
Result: 2,V
